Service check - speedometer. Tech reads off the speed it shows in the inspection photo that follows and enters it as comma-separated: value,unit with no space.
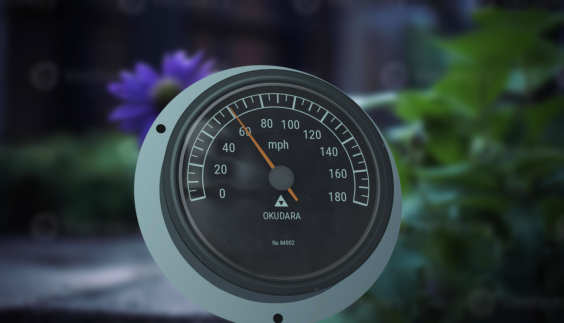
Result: 60,mph
